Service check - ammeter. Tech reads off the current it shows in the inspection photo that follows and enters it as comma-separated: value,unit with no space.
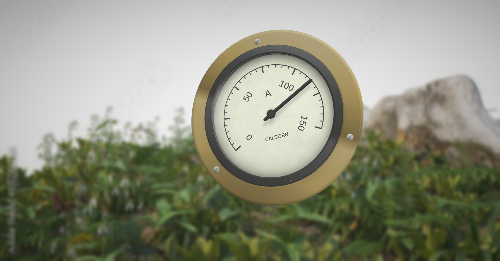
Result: 115,A
